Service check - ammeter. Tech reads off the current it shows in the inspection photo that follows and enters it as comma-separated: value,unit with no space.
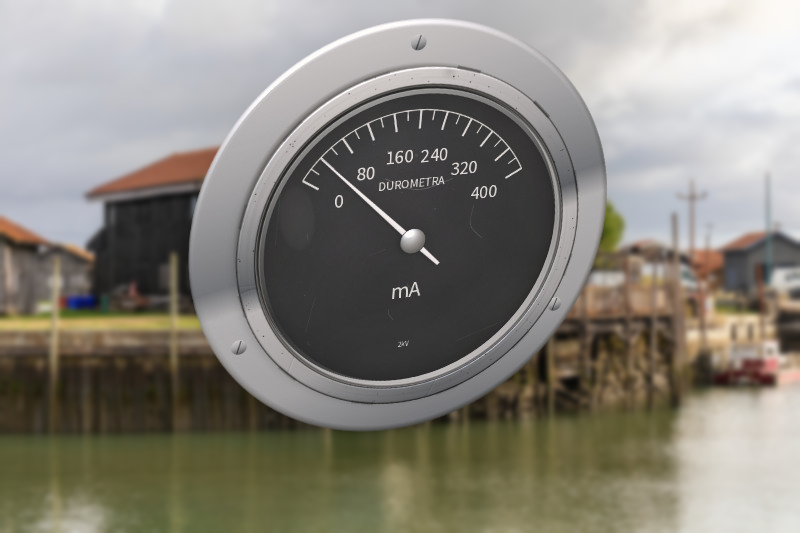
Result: 40,mA
